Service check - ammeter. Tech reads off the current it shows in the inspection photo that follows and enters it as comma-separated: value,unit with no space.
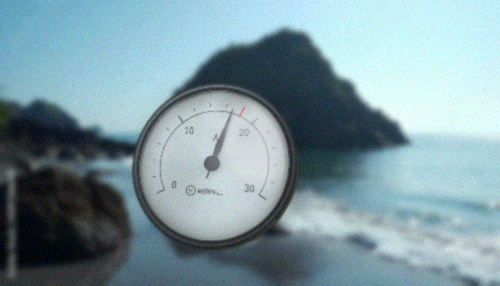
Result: 17,A
